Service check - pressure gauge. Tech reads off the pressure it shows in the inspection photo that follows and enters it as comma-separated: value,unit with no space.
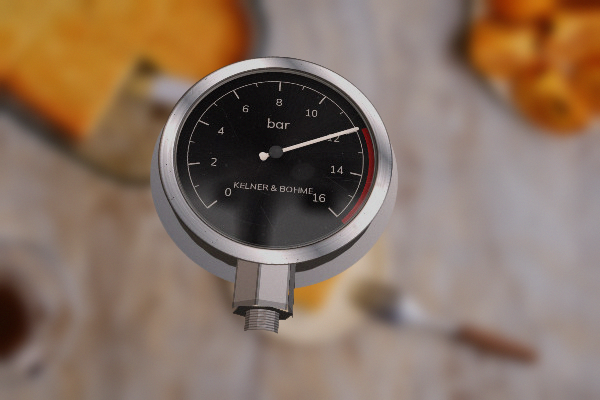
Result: 12,bar
